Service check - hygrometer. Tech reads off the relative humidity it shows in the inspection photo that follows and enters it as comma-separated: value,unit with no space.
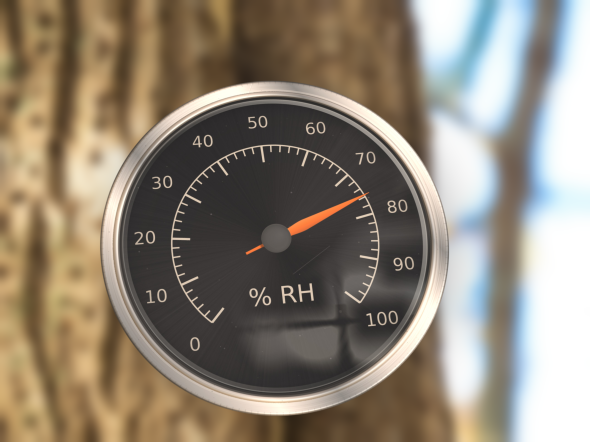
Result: 76,%
